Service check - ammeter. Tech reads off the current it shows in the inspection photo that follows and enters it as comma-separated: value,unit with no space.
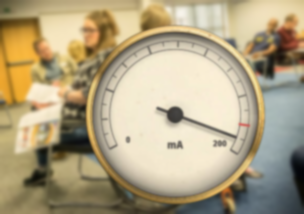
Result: 190,mA
